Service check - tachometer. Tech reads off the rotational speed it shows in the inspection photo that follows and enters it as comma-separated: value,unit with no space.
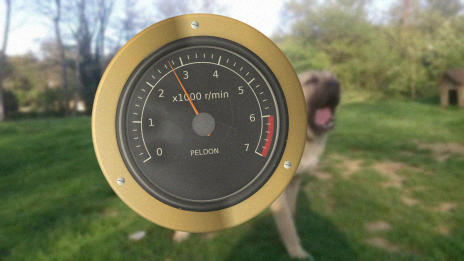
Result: 2700,rpm
